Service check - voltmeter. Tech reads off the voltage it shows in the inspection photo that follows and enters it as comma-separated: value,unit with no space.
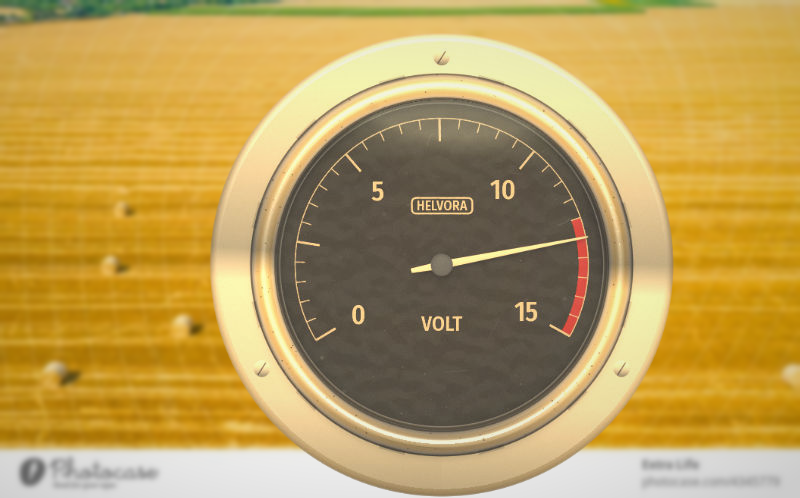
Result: 12.5,V
